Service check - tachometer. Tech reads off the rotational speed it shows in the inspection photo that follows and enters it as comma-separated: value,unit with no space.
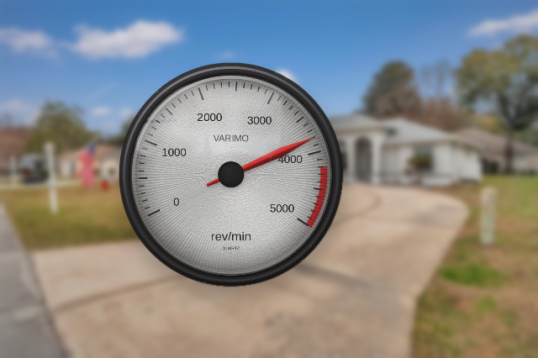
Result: 3800,rpm
